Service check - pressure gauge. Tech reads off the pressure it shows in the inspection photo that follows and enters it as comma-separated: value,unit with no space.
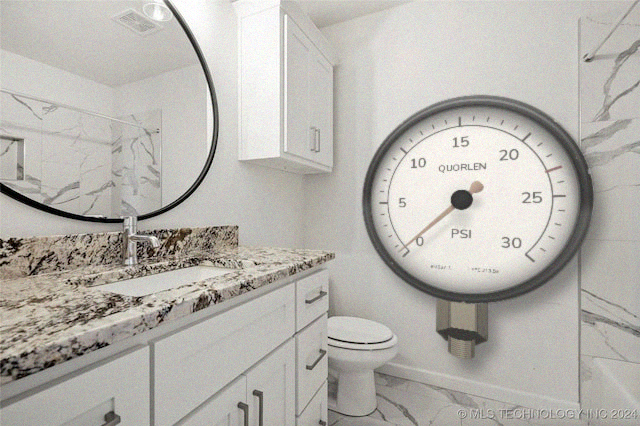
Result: 0.5,psi
